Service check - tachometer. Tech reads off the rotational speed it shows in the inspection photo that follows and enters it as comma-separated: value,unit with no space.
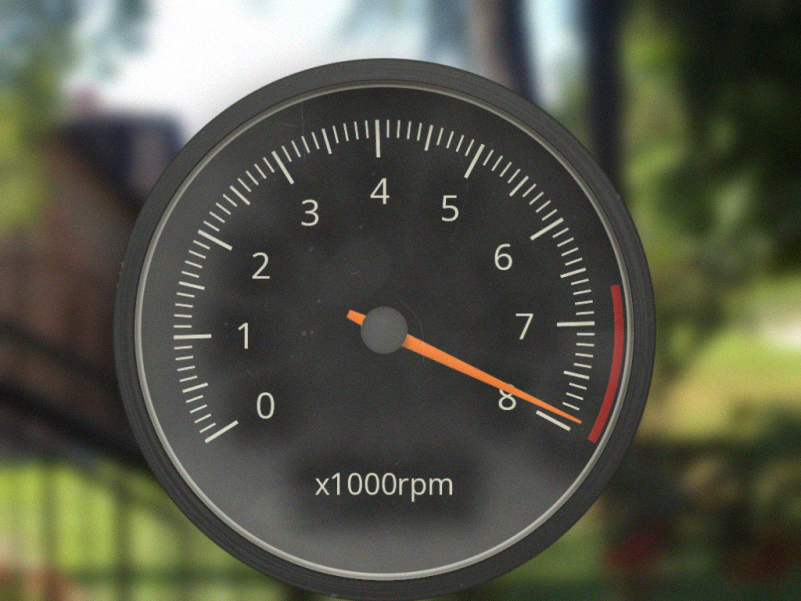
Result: 7900,rpm
